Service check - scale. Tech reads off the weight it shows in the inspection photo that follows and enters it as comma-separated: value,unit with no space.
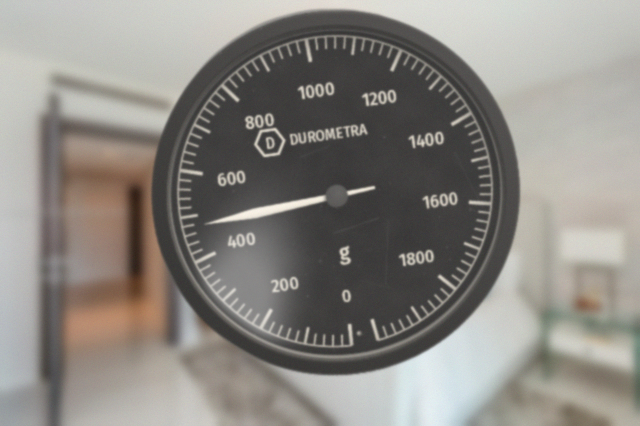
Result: 480,g
